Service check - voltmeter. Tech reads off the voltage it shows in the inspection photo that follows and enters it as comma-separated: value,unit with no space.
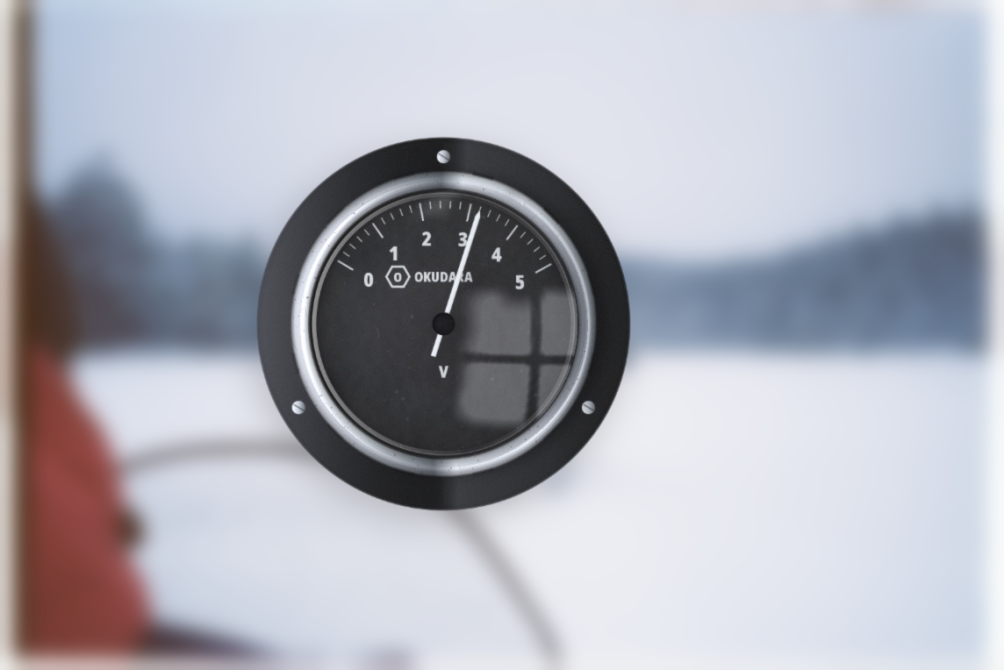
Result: 3.2,V
